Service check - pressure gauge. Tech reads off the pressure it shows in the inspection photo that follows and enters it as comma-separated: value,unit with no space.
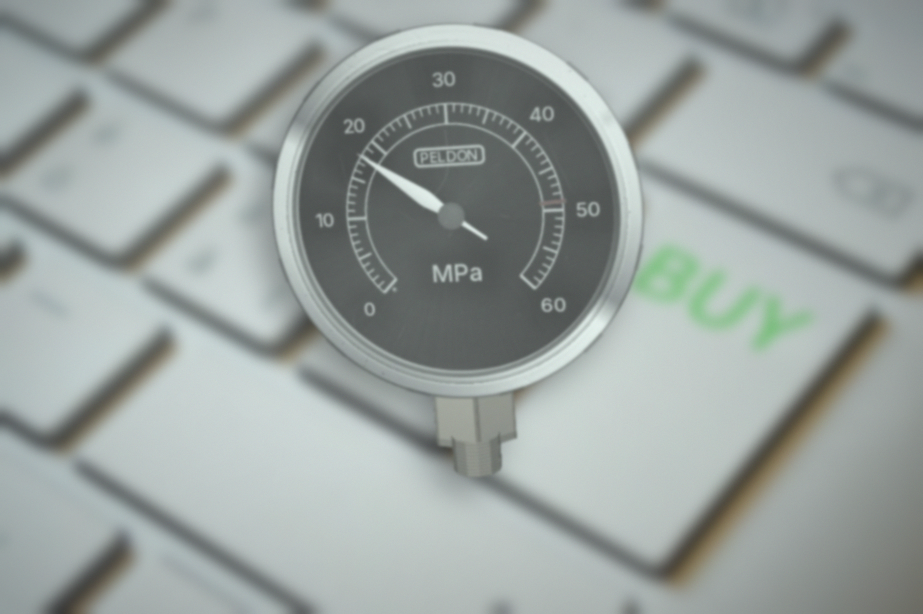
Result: 18,MPa
